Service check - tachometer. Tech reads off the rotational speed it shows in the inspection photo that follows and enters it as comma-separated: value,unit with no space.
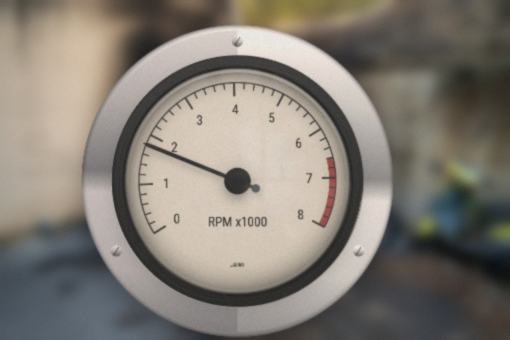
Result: 1800,rpm
